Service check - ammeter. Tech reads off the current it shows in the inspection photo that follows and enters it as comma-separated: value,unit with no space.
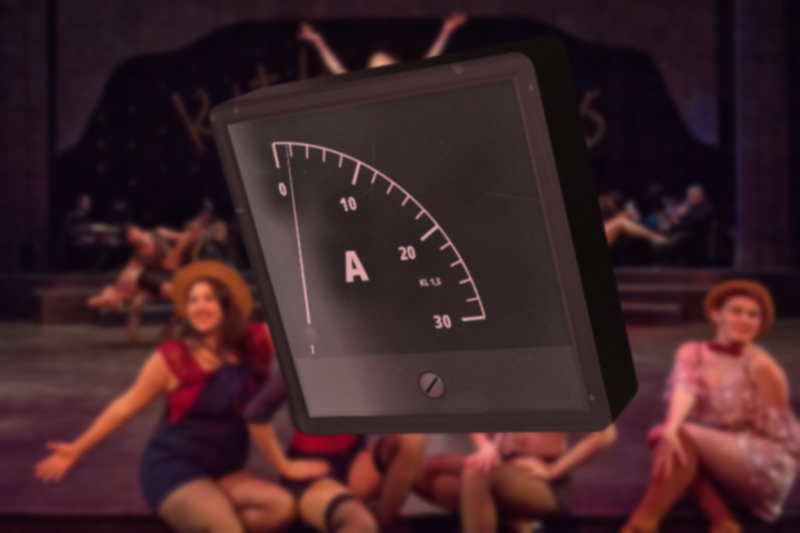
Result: 2,A
